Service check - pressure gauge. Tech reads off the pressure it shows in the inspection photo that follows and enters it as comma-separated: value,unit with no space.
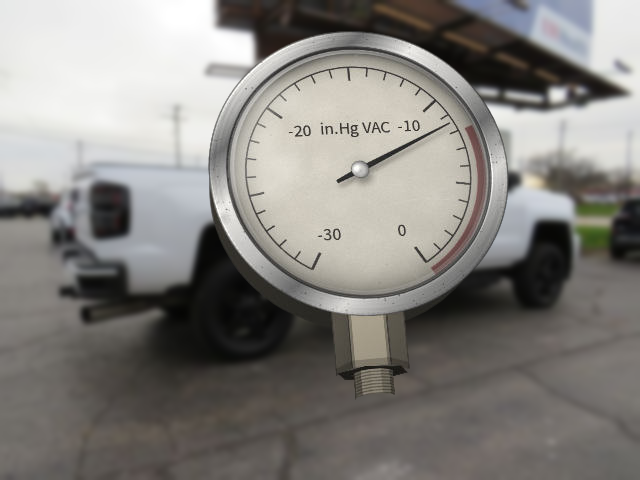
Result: -8.5,inHg
